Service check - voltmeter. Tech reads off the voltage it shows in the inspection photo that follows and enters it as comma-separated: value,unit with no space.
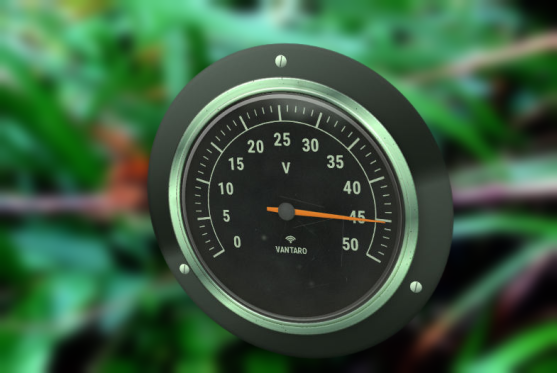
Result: 45,V
